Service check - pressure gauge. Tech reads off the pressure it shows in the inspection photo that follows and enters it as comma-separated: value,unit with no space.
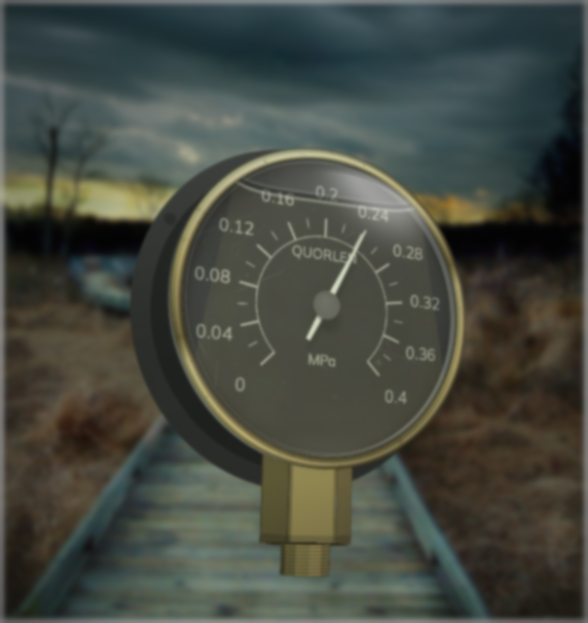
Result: 0.24,MPa
